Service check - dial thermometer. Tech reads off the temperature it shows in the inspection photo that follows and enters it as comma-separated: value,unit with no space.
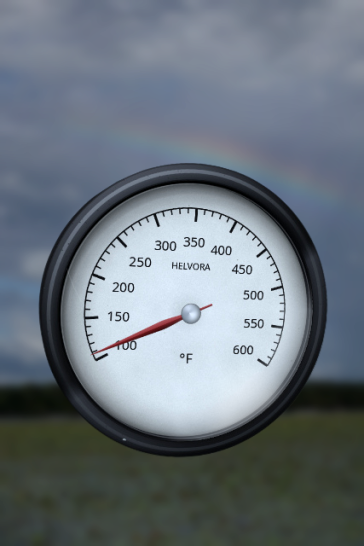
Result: 110,°F
